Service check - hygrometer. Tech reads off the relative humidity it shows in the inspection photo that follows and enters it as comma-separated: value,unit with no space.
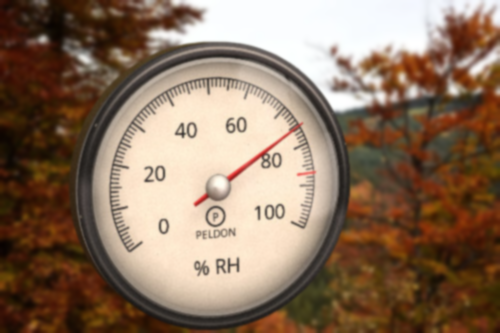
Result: 75,%
